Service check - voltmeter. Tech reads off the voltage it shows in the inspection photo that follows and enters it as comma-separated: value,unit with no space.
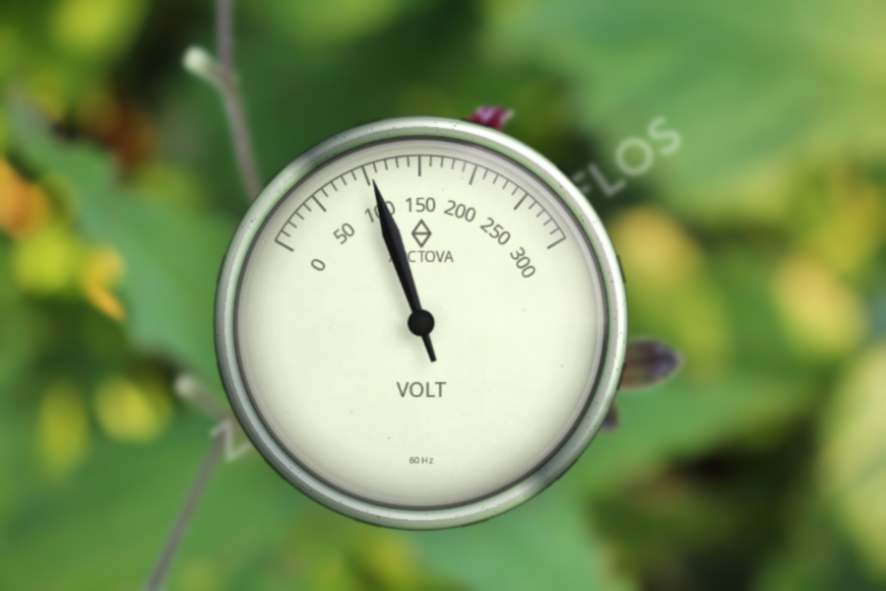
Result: 105,V
